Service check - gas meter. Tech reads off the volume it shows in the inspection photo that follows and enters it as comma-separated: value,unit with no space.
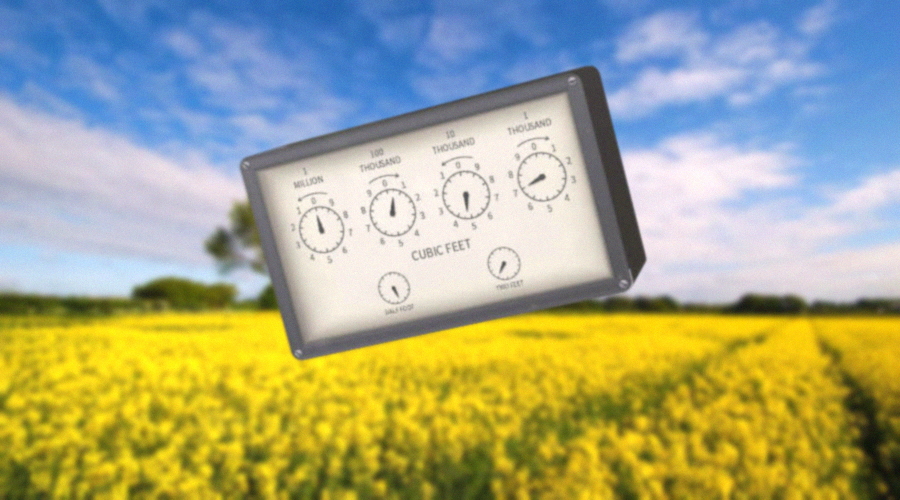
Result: 4700,ft³
